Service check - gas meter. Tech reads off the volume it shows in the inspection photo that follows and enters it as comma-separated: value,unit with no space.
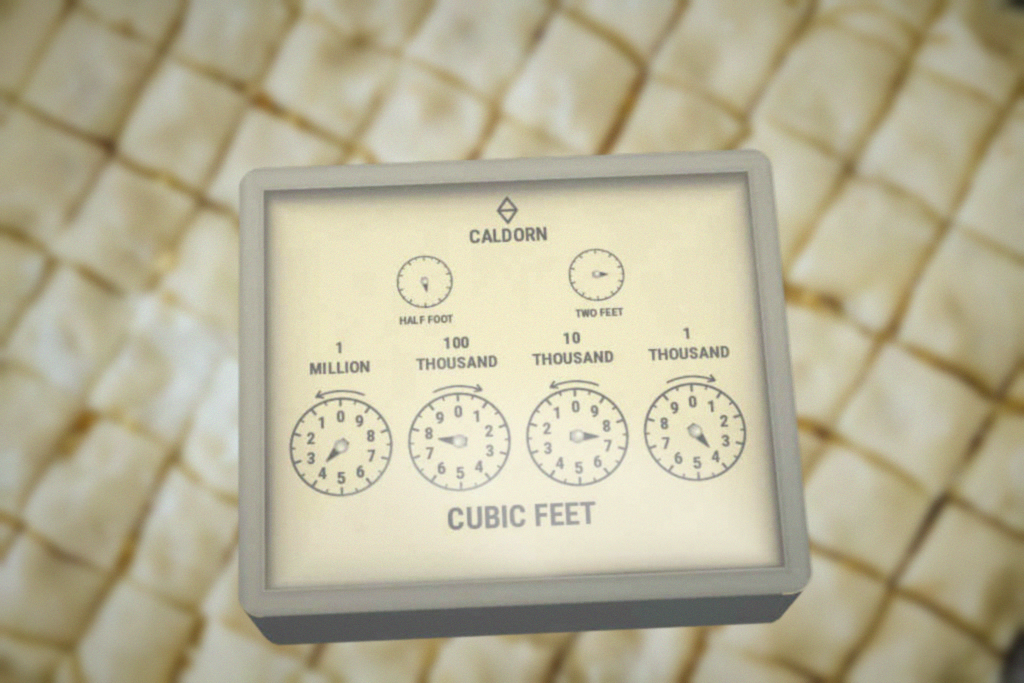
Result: 377400,ft³
